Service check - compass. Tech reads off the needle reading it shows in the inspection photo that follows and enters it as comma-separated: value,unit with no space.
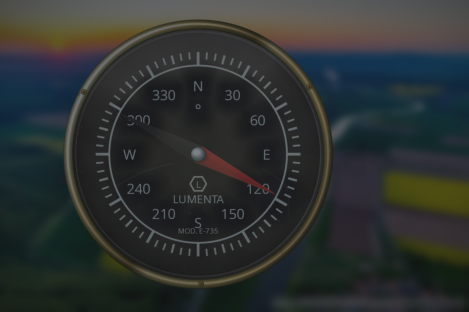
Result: 117.5,°
